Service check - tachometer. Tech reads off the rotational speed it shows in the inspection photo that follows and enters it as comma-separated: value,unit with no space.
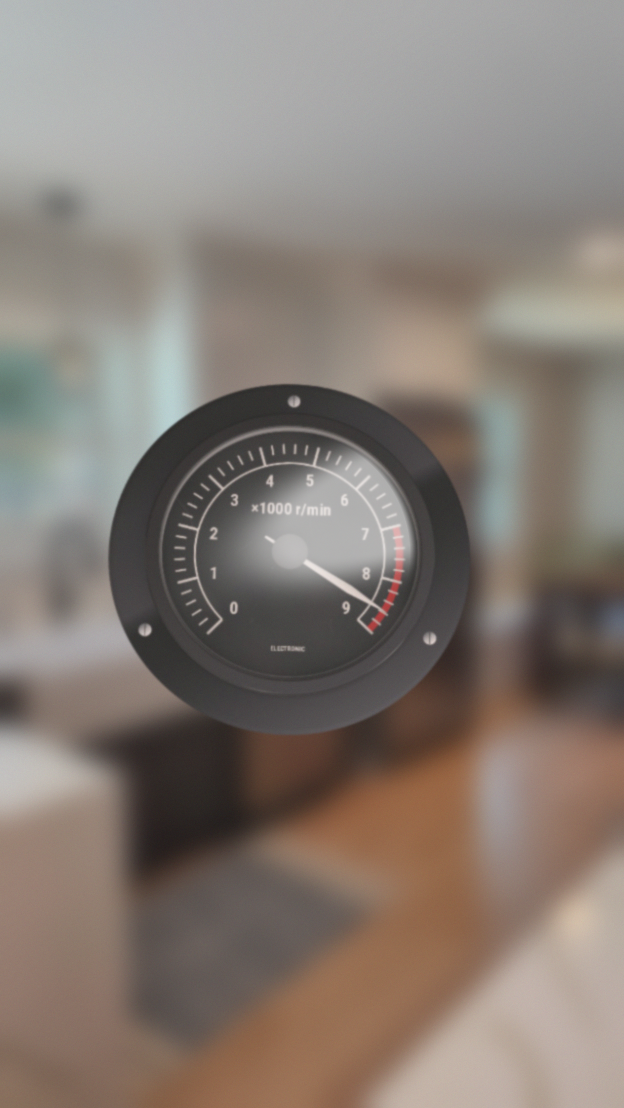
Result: 8600,rpm
